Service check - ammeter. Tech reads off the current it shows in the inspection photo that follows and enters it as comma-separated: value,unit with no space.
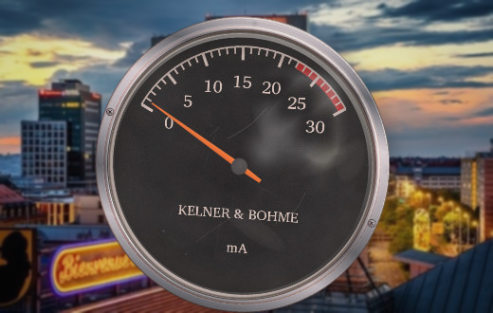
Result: 1,mA
